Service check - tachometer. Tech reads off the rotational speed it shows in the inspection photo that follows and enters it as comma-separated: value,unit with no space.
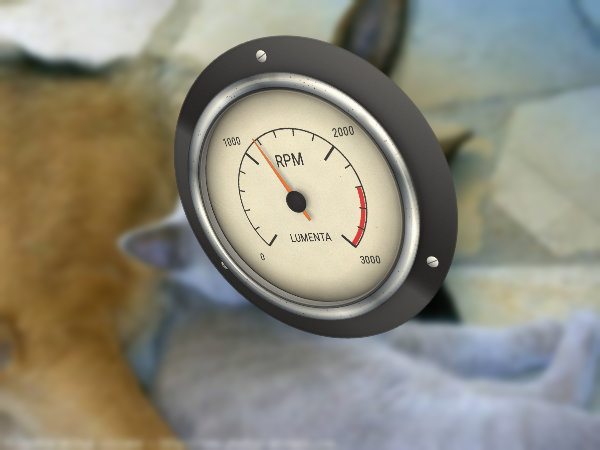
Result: 1200,rpm
